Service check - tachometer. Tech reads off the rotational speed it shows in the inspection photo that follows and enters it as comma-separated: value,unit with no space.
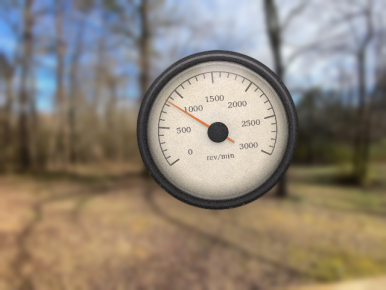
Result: 850,rpm
